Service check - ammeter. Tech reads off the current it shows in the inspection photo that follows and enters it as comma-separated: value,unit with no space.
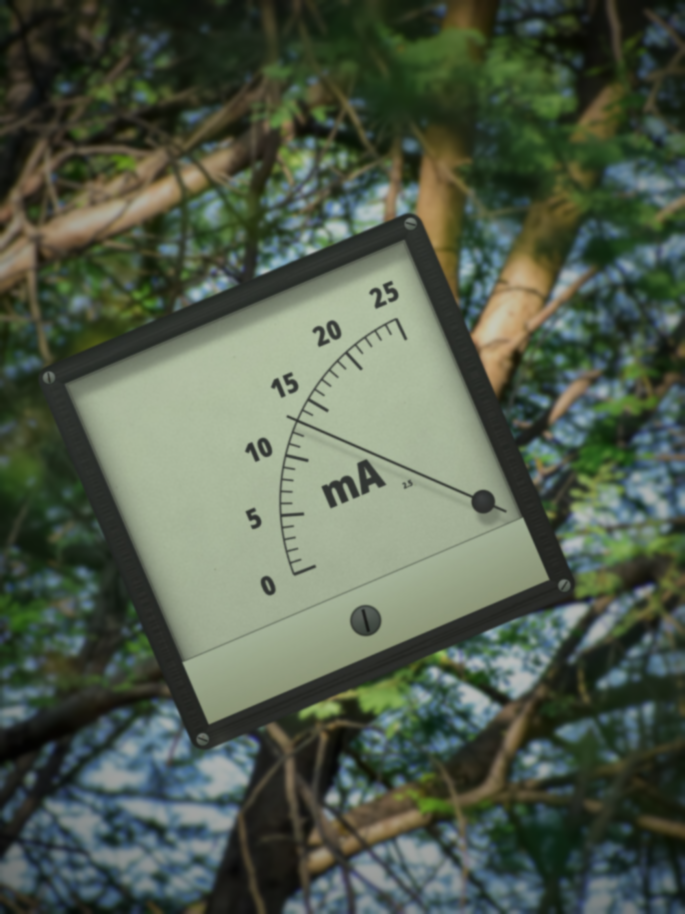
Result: 13,mA
